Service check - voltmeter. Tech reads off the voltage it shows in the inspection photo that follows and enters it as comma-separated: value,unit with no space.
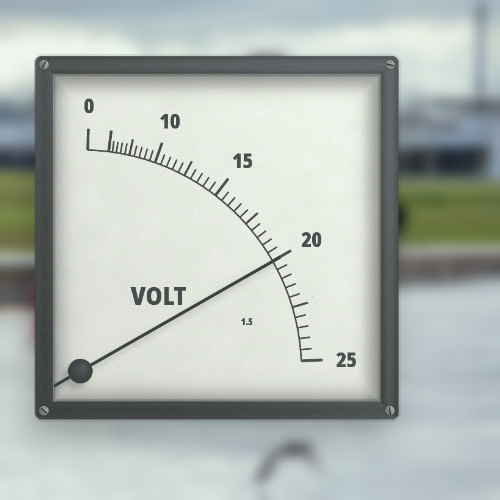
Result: 20,V
